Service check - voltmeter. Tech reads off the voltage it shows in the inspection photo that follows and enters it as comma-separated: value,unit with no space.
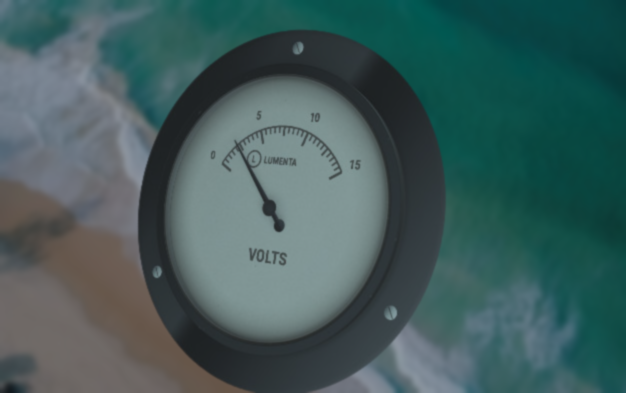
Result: 2.5,V
